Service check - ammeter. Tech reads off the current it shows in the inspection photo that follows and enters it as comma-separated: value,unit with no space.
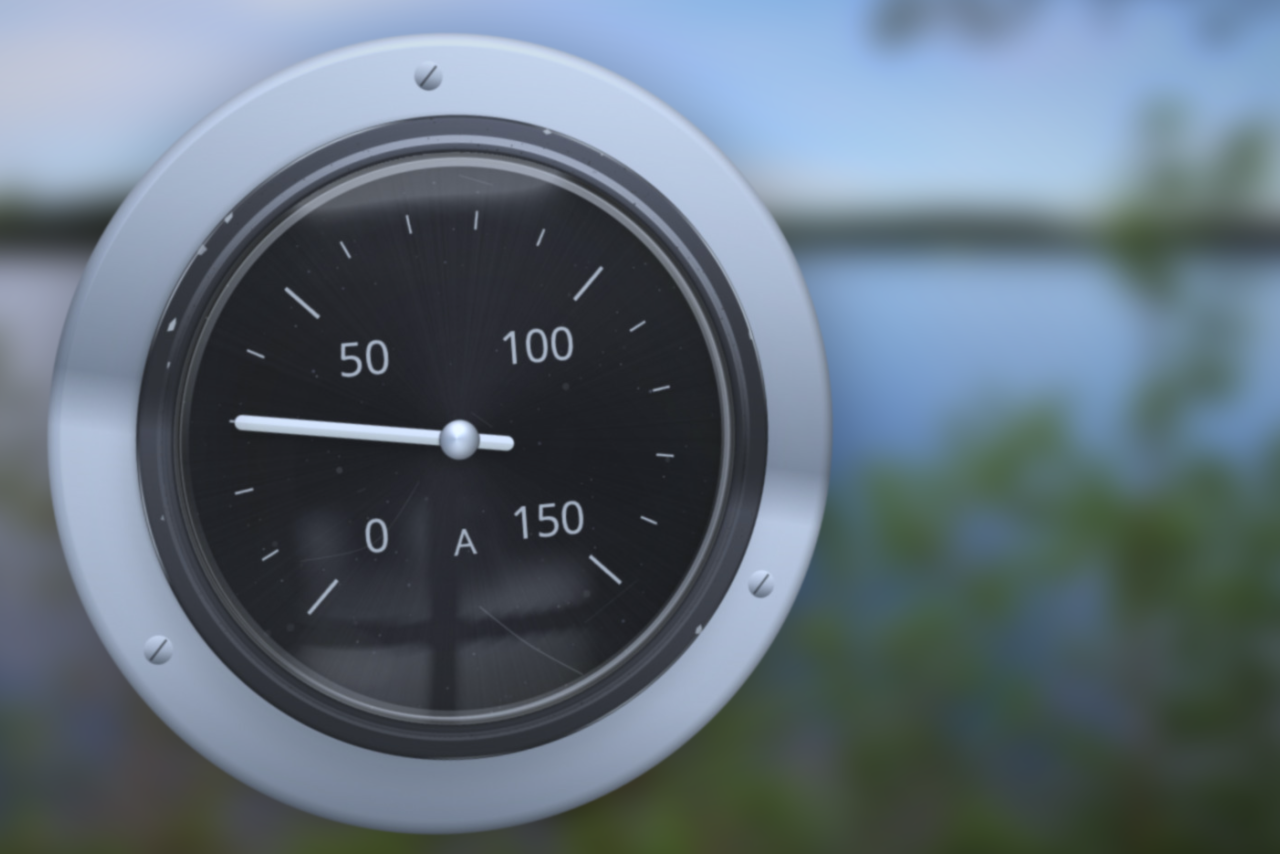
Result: 30,A
